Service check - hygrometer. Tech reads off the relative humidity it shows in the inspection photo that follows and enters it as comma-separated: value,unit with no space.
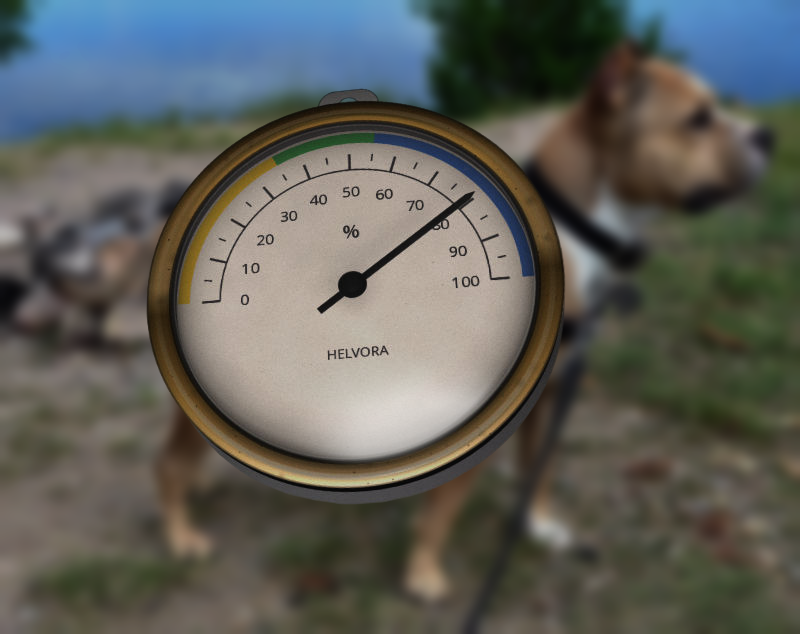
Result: 80,%
